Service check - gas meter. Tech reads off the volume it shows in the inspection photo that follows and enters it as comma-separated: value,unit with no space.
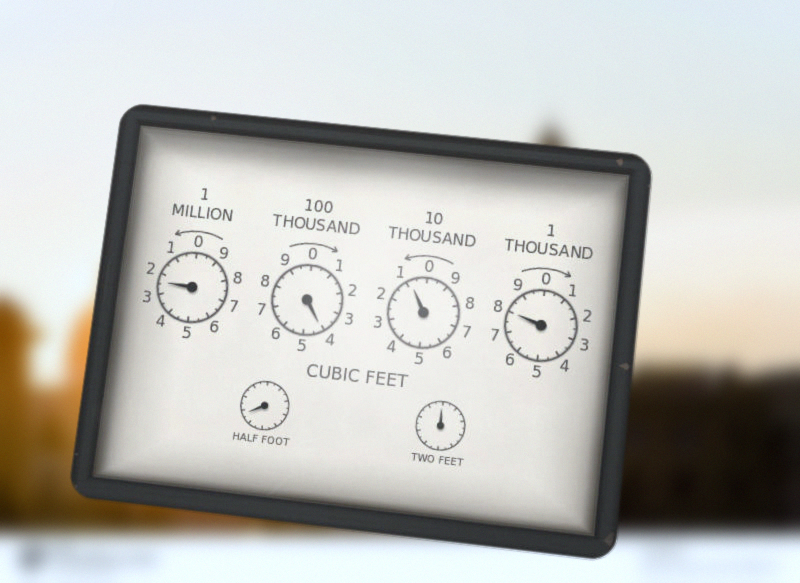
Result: 240800,ft³
